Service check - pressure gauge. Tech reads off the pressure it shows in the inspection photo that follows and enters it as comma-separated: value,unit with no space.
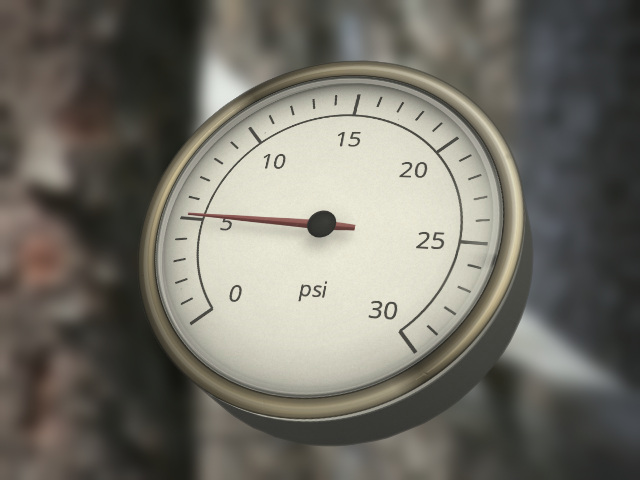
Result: 5,psi
